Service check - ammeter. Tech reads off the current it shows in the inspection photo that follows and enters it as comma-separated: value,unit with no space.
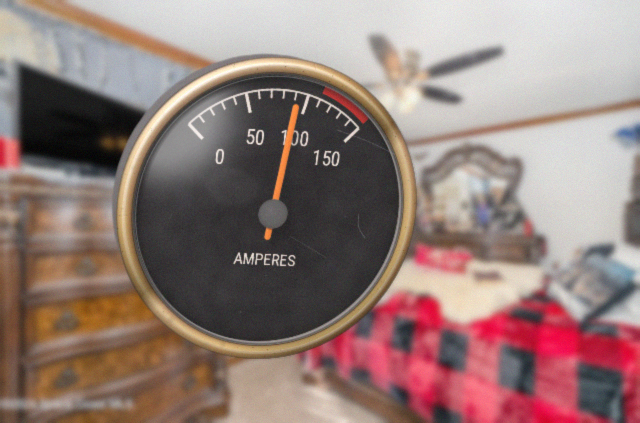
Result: 90,A
